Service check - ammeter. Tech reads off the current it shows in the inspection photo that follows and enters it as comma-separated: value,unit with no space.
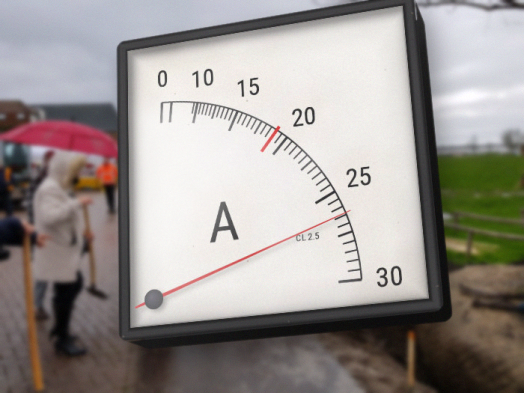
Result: 26.5,A
